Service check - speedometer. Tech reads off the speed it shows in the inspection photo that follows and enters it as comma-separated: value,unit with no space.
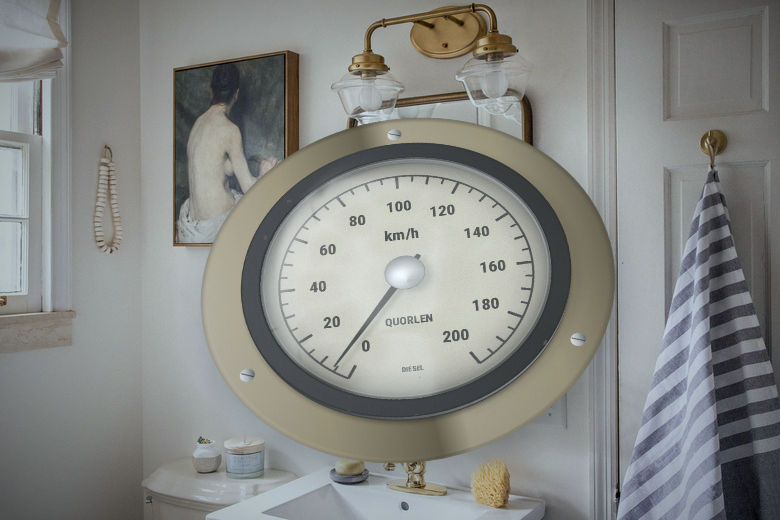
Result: 5,km/h
